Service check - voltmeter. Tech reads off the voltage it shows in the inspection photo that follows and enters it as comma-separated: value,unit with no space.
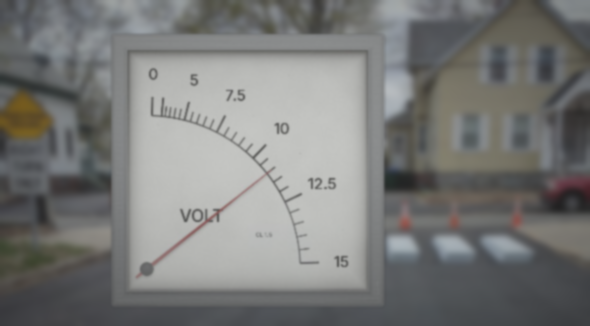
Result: 11,V
